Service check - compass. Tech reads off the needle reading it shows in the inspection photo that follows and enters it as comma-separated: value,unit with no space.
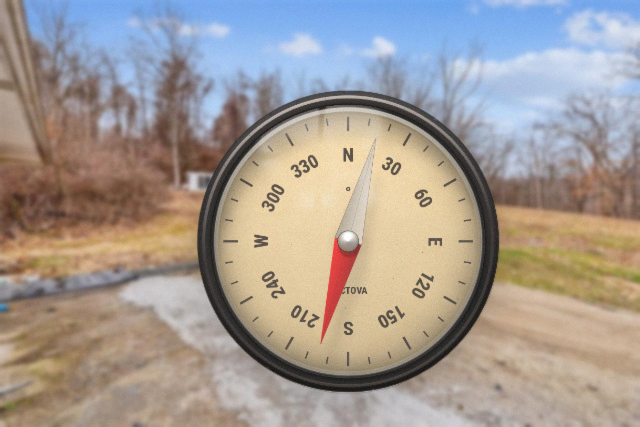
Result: 195,°
